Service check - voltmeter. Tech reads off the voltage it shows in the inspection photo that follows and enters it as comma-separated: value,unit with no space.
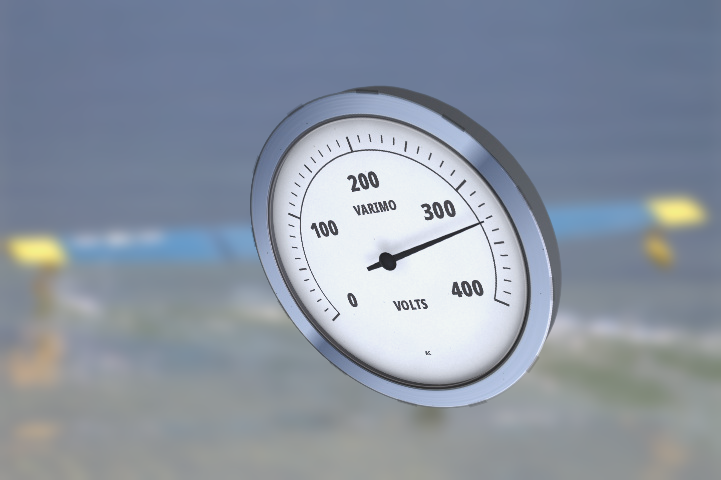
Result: 330,V
